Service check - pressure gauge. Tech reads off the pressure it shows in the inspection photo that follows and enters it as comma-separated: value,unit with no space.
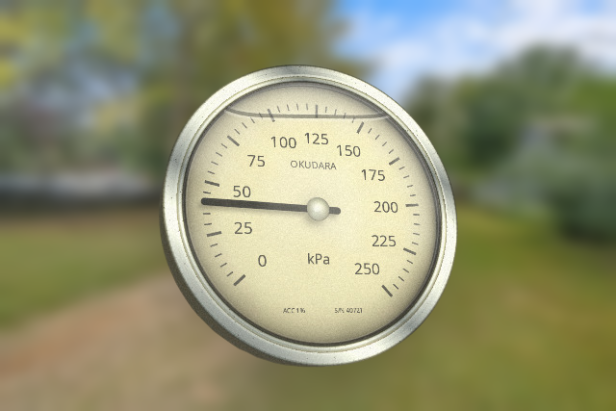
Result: 40,kPa
